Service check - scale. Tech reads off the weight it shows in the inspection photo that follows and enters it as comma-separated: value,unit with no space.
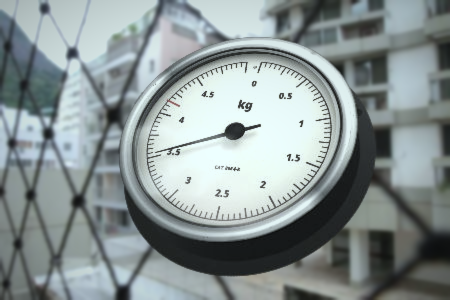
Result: 3.5,kg
